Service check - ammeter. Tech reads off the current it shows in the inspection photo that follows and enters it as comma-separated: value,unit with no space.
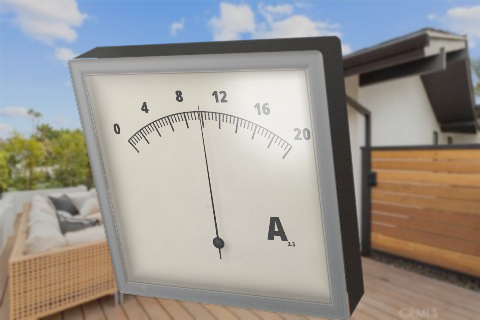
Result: 10,A
